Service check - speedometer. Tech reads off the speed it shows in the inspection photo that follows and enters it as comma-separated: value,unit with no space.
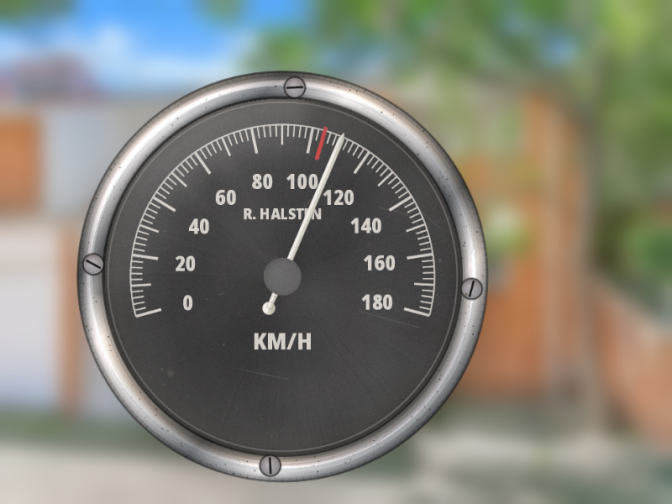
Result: 110,km/h
